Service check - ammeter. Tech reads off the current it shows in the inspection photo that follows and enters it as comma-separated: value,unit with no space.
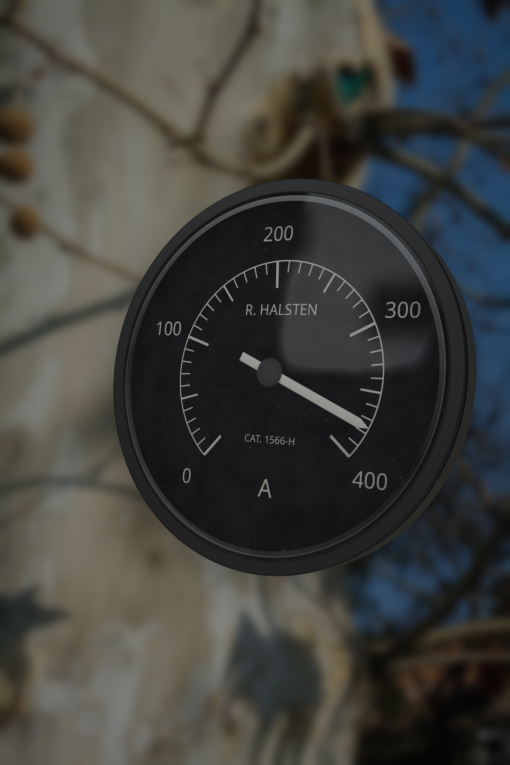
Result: 375,A
